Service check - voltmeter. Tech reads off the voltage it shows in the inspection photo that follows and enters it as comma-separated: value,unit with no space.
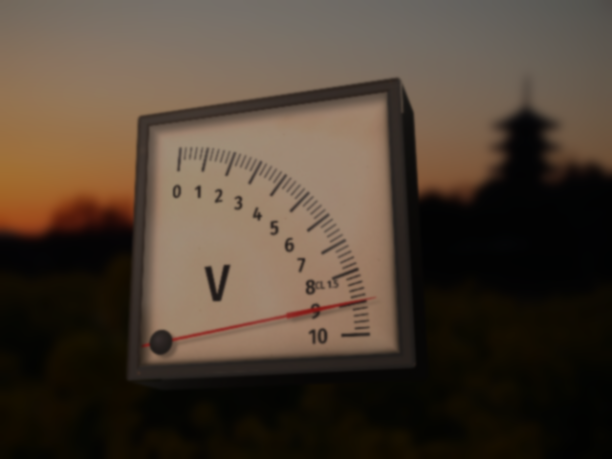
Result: 9,V
